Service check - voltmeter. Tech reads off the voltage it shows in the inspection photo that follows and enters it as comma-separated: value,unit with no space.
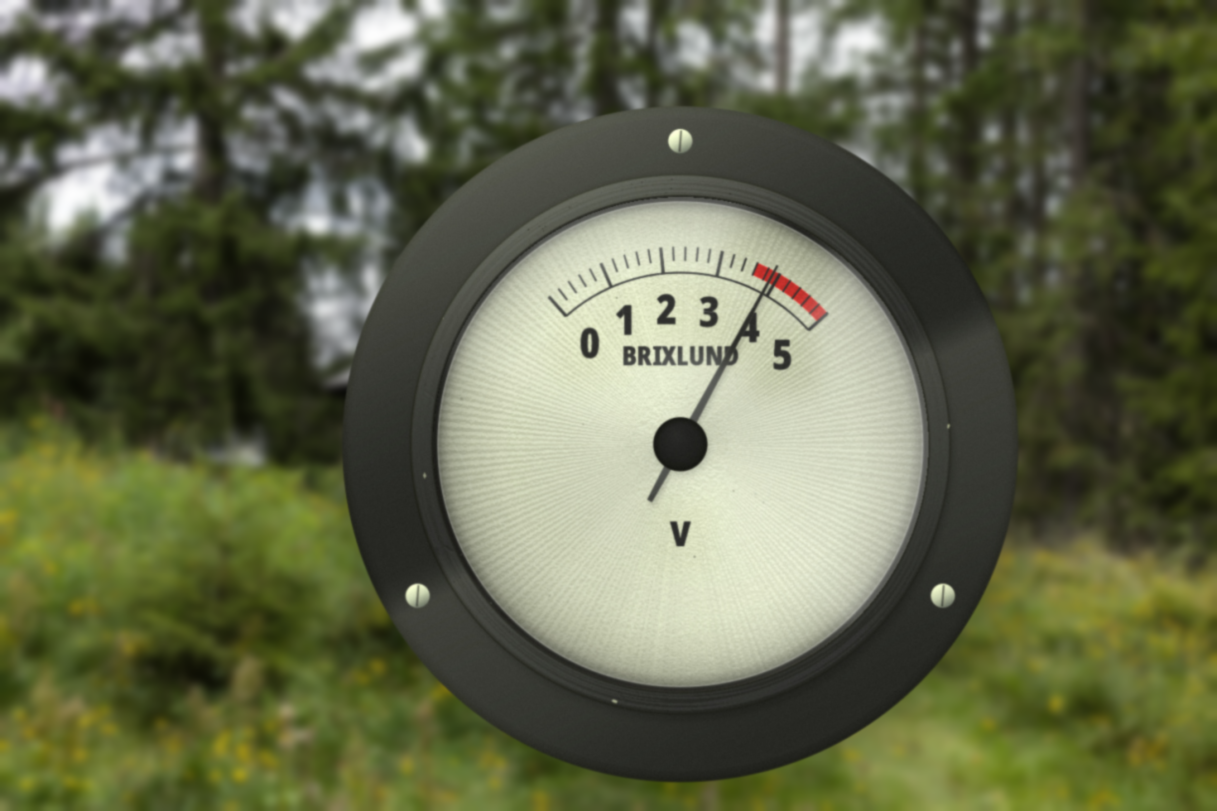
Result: 3.9,V
